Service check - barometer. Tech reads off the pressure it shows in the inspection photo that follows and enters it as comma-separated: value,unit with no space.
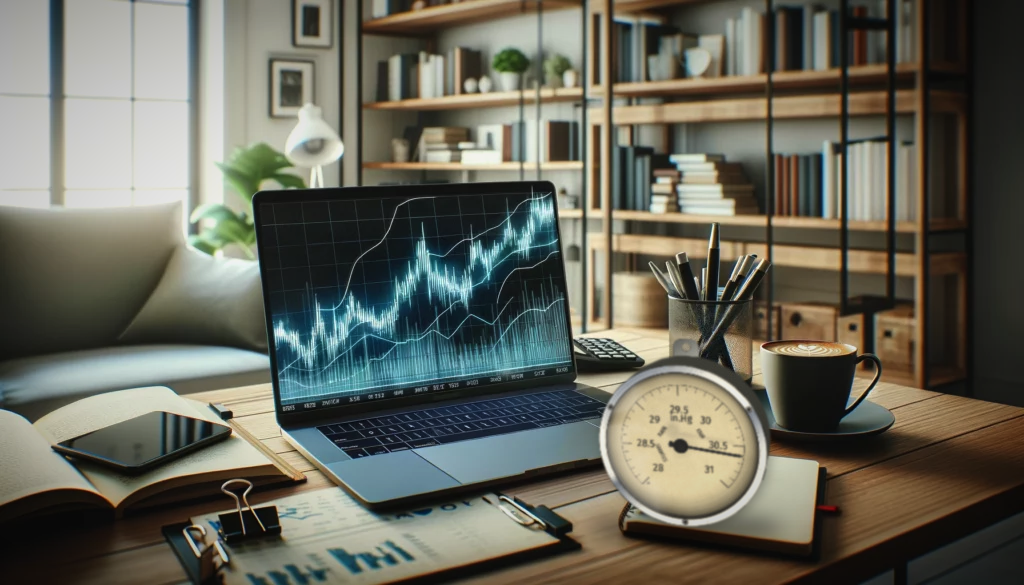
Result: 30.6,inHg
